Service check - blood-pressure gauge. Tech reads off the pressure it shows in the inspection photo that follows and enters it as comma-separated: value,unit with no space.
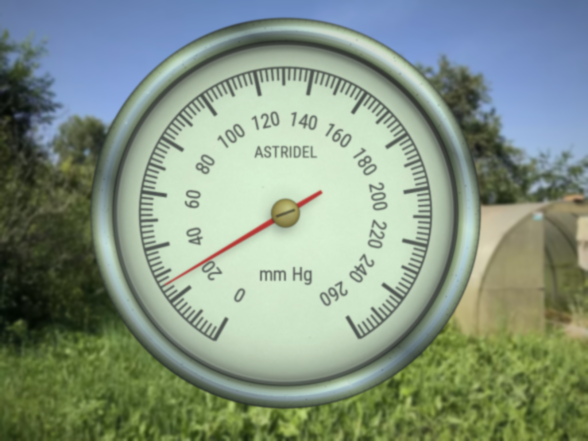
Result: 26,mmHg
